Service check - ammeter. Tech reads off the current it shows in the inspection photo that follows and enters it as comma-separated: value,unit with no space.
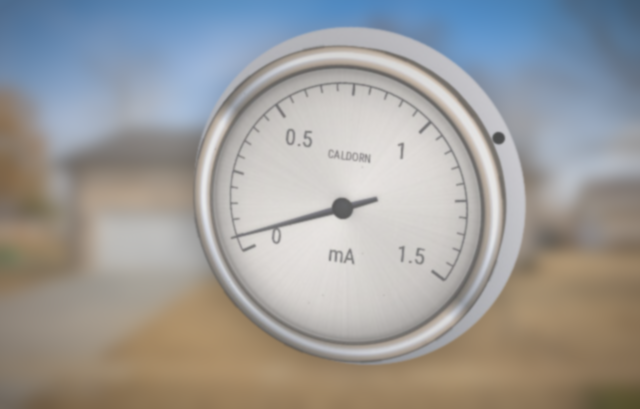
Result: 0.05,mA
